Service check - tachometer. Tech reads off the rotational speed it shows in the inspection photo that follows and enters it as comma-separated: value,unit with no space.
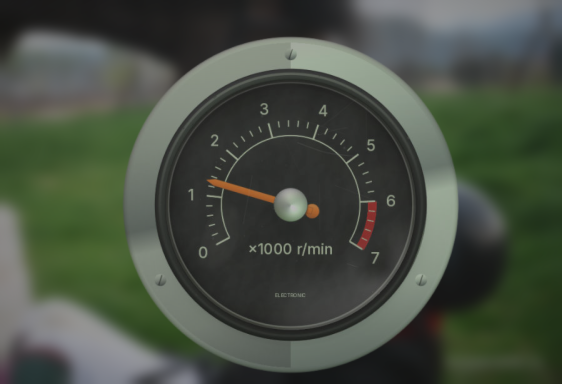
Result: 1300,rpm
